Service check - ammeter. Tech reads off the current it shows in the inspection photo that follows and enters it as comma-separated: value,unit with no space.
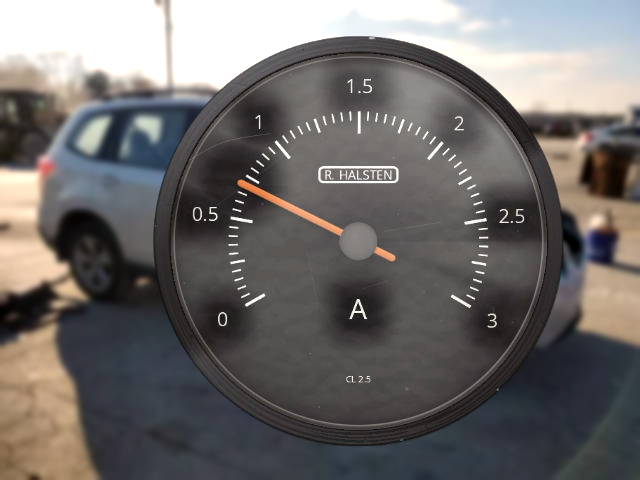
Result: 0.7,A
